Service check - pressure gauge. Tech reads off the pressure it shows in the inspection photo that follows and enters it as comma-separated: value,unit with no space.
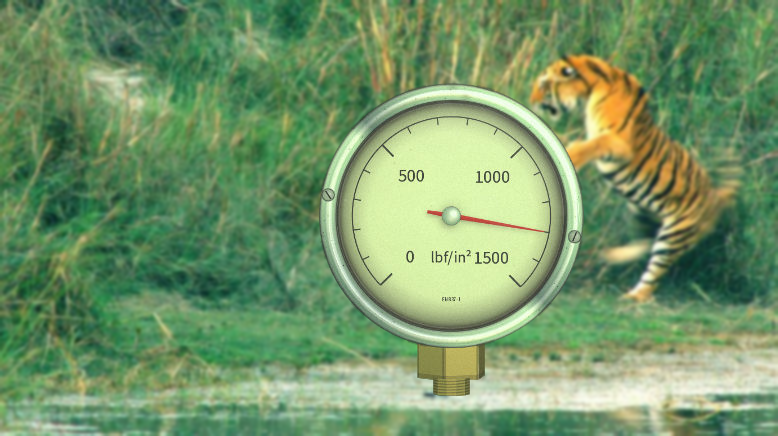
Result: 1300,psi
